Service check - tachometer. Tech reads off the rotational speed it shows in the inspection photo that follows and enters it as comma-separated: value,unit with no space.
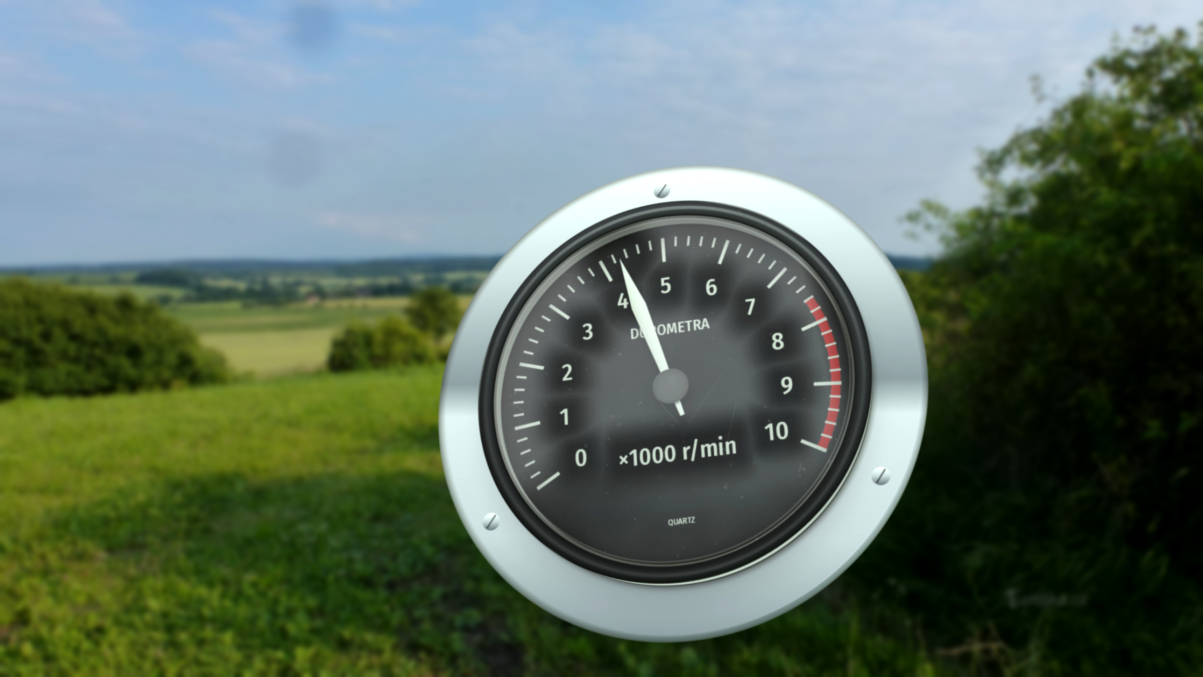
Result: 4300,rpm
